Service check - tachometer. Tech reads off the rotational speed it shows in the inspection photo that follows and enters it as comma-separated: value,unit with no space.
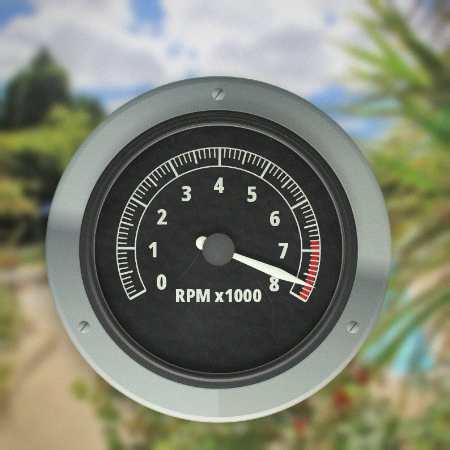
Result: 7700,rpm
